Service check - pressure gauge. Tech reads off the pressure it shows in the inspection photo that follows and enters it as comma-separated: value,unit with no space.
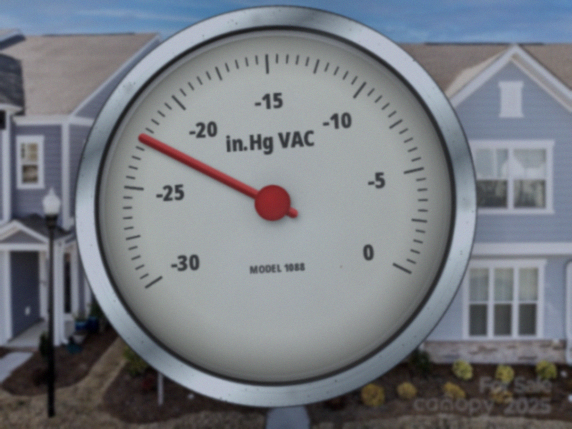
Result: -22.5,inHg
